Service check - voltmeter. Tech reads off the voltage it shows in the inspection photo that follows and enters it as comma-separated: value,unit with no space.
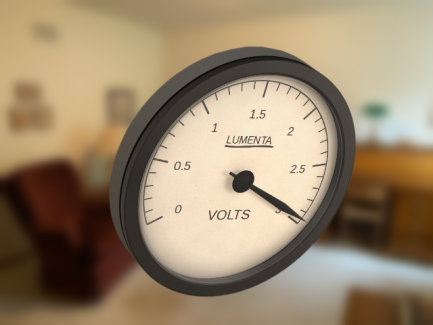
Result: 2.95,V
